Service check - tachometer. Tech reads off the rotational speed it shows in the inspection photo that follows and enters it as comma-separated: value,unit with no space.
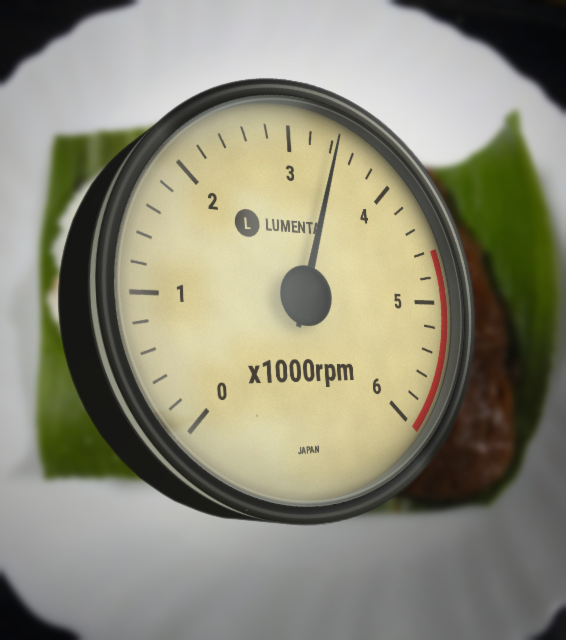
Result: 3400,rpm
